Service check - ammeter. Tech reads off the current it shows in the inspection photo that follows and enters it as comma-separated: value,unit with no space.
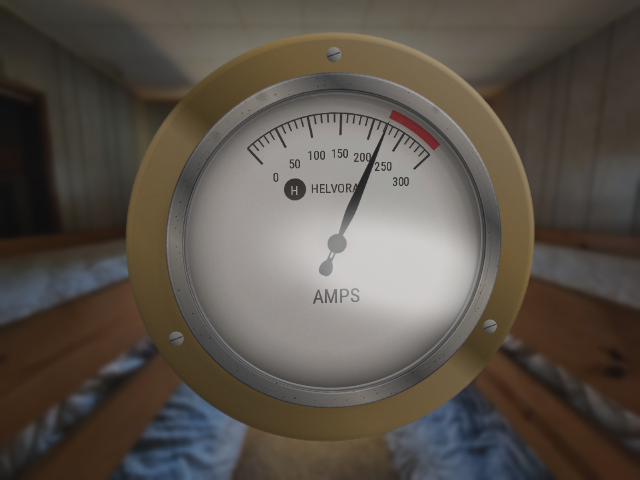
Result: 220,A
